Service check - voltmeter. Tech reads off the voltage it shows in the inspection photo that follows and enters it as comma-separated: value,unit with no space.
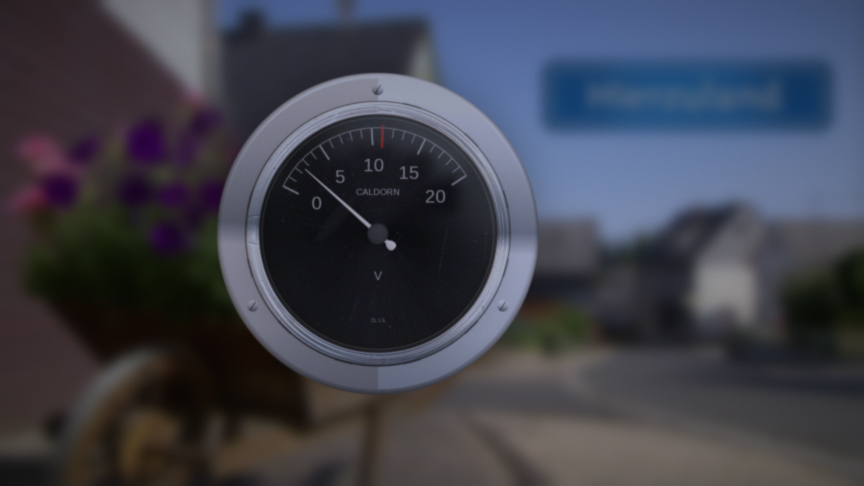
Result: 2.5,V
